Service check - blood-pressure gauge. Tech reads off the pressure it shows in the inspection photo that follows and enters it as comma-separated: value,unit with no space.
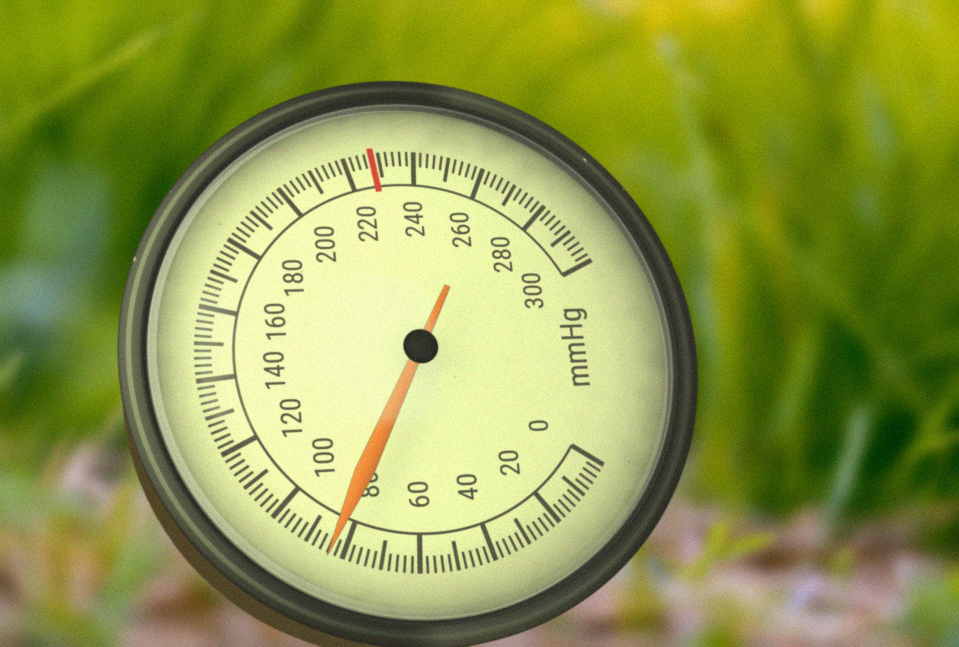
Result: 84,mmHg
